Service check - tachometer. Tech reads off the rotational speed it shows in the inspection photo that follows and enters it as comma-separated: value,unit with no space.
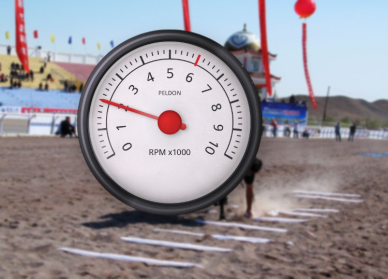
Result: 2000,rpm
